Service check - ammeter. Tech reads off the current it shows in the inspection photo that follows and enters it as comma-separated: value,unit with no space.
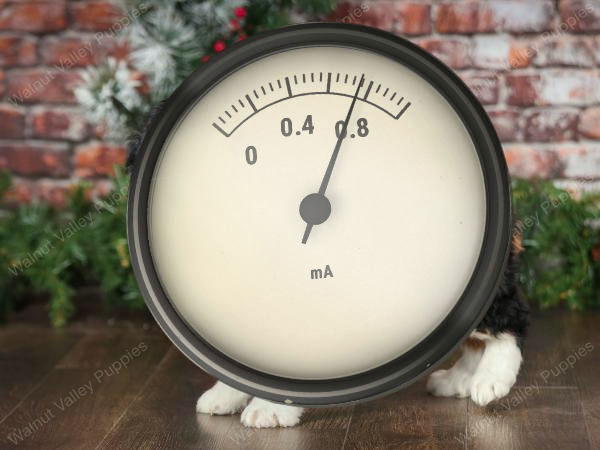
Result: 0.76,mA
